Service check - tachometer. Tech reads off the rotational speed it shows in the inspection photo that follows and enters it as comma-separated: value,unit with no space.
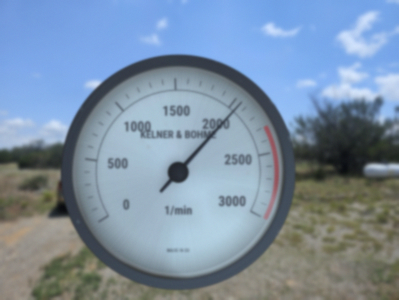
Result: 2050,rpm
